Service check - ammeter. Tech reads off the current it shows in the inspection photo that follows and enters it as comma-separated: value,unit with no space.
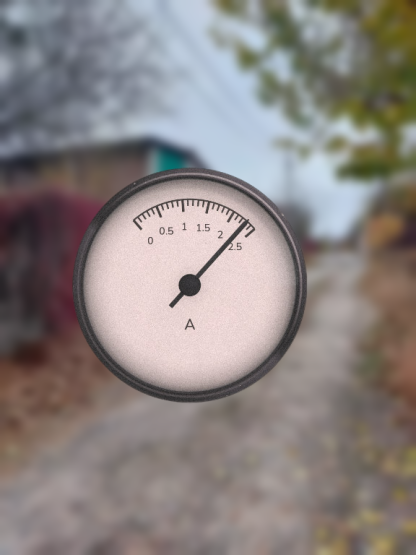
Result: 2.3,A
